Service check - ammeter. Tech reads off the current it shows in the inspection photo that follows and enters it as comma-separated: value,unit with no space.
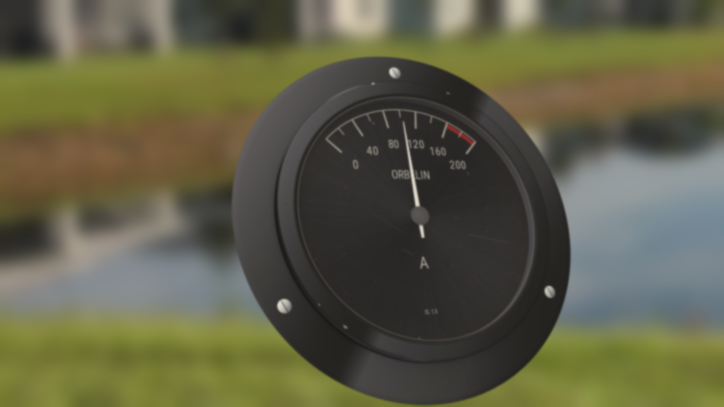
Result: 100,A
